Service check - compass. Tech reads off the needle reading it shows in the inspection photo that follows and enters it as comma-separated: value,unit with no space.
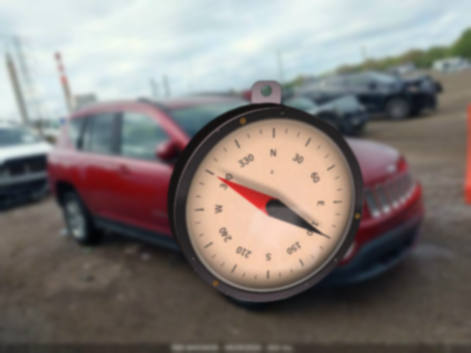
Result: 300,°
